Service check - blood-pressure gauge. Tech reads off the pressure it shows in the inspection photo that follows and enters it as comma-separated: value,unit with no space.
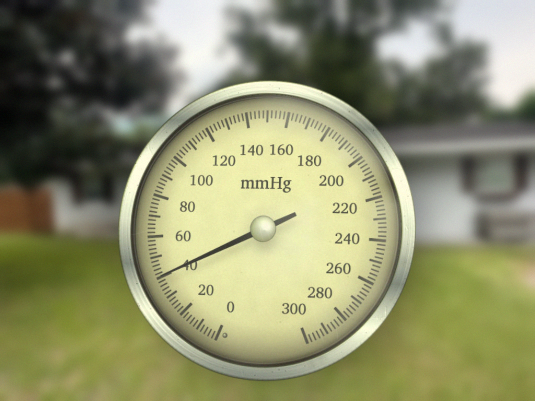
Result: 40,mmHg
